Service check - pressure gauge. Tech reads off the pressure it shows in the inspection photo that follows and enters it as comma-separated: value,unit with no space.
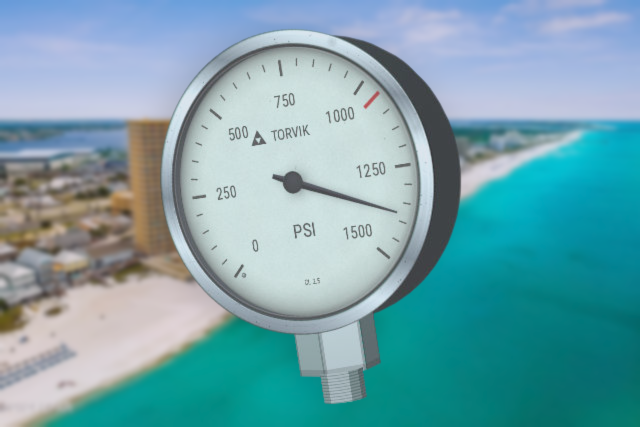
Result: 1375,psi
